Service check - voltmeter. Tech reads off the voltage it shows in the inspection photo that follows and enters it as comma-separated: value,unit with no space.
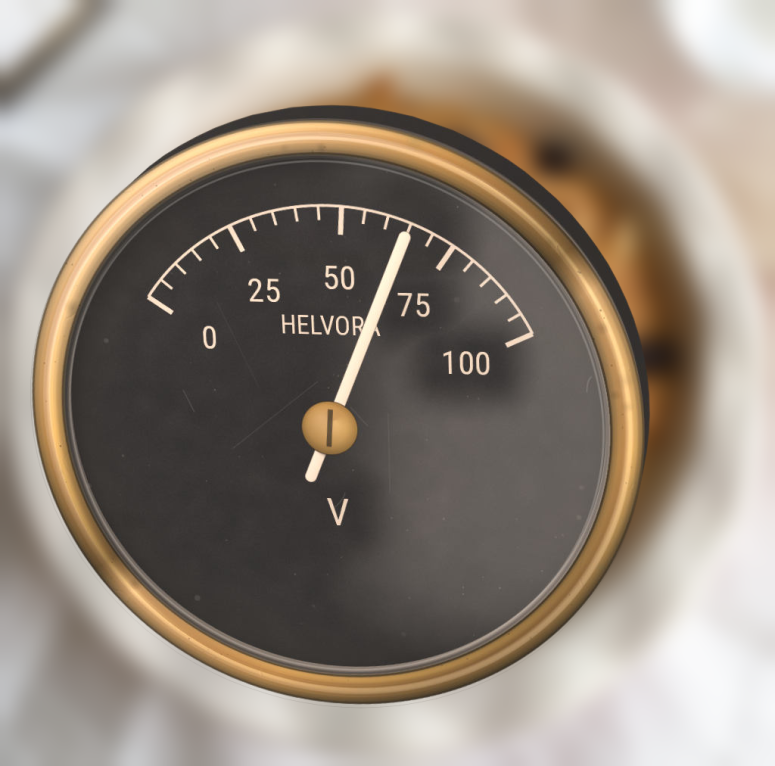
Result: 65,V
